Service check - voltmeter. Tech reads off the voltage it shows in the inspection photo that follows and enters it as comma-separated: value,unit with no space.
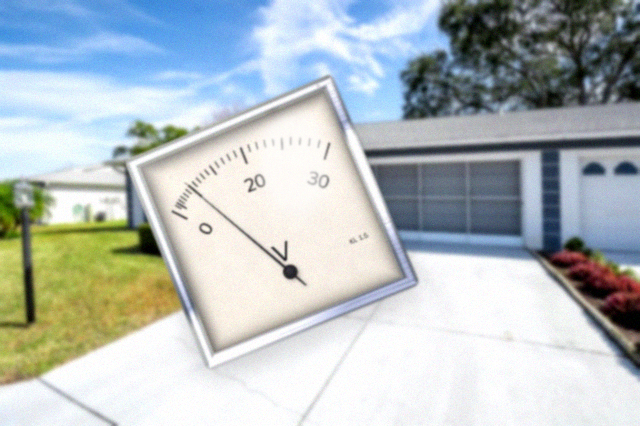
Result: 10,V
